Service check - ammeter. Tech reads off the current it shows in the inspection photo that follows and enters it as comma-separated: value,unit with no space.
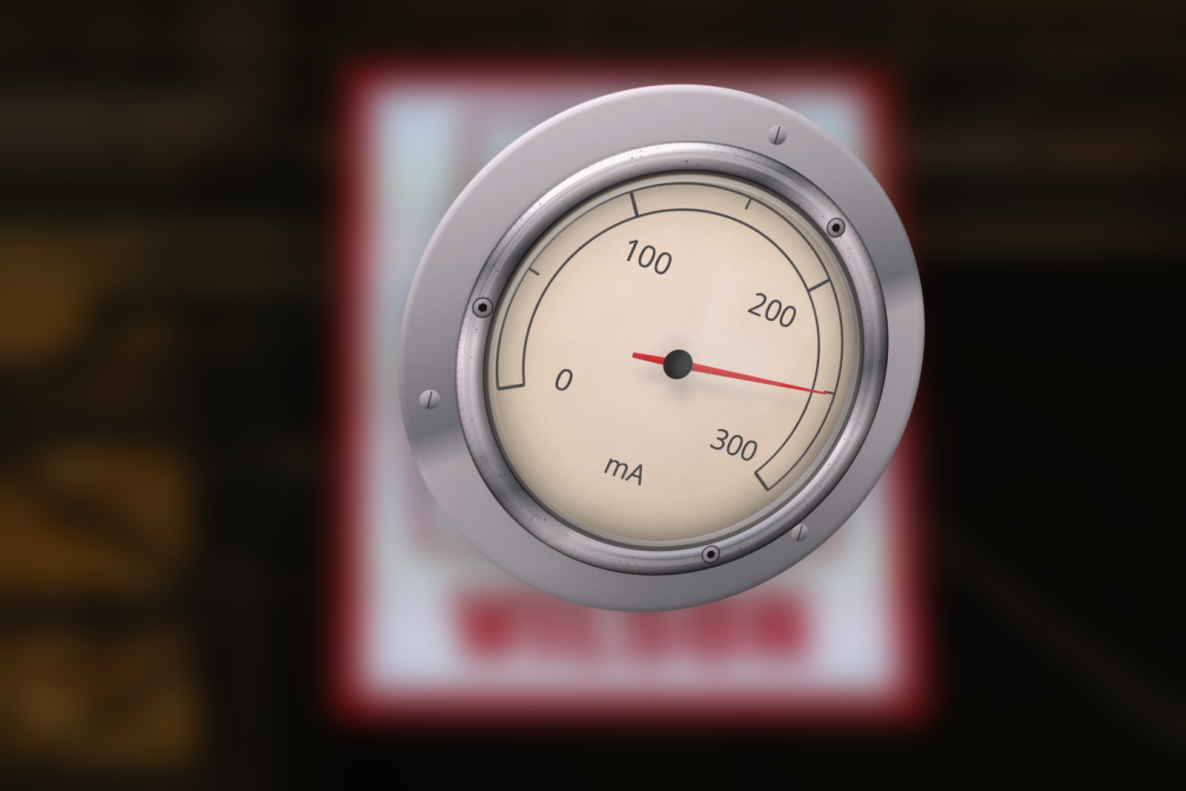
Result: 250,mA
